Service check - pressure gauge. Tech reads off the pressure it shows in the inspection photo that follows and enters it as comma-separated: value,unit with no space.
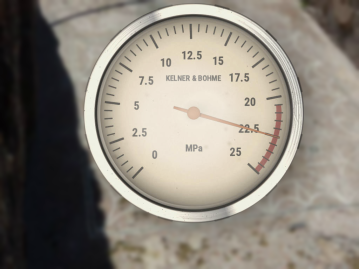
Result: 22.5,MPa
